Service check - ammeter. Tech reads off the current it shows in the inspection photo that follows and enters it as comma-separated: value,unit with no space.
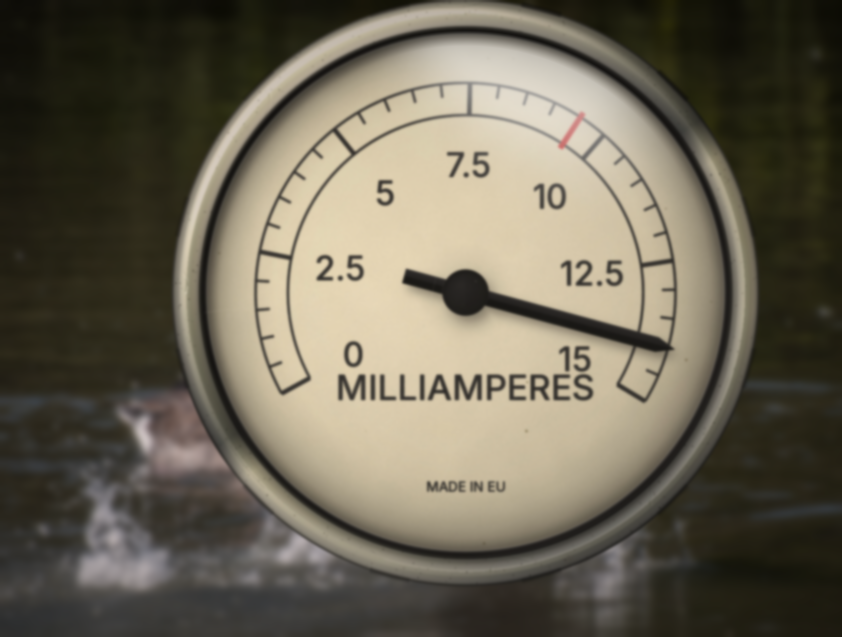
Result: 14,mA
